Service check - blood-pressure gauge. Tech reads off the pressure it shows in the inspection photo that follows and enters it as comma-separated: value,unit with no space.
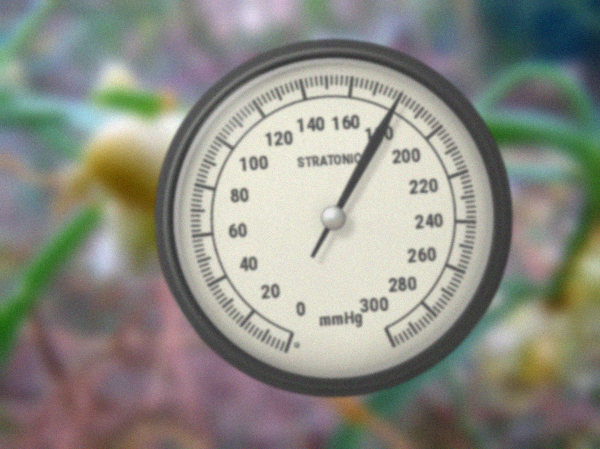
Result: 180,mmHg
